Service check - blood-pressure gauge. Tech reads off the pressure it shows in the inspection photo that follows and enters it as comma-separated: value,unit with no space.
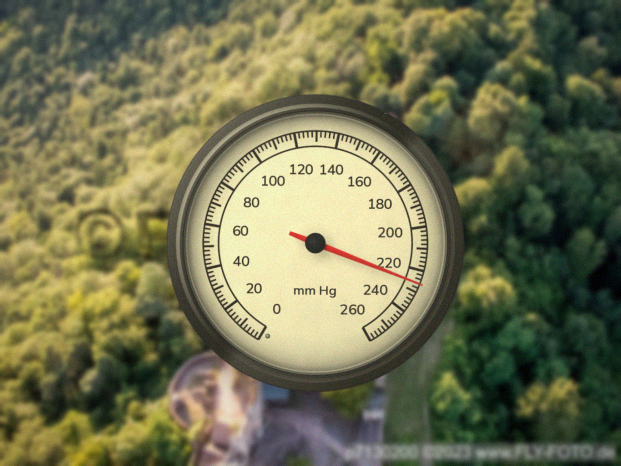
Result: 226,mmHg
